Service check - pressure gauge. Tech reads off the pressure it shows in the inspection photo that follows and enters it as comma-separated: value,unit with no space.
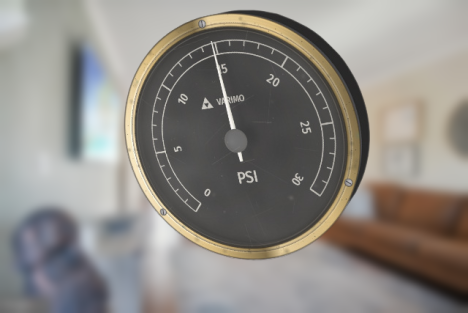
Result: 15,psi
